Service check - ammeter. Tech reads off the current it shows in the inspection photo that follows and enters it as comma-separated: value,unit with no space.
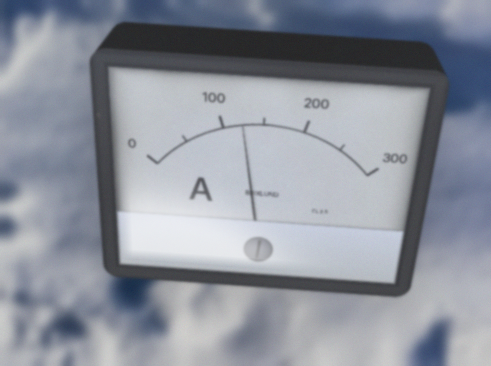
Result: 125,A
